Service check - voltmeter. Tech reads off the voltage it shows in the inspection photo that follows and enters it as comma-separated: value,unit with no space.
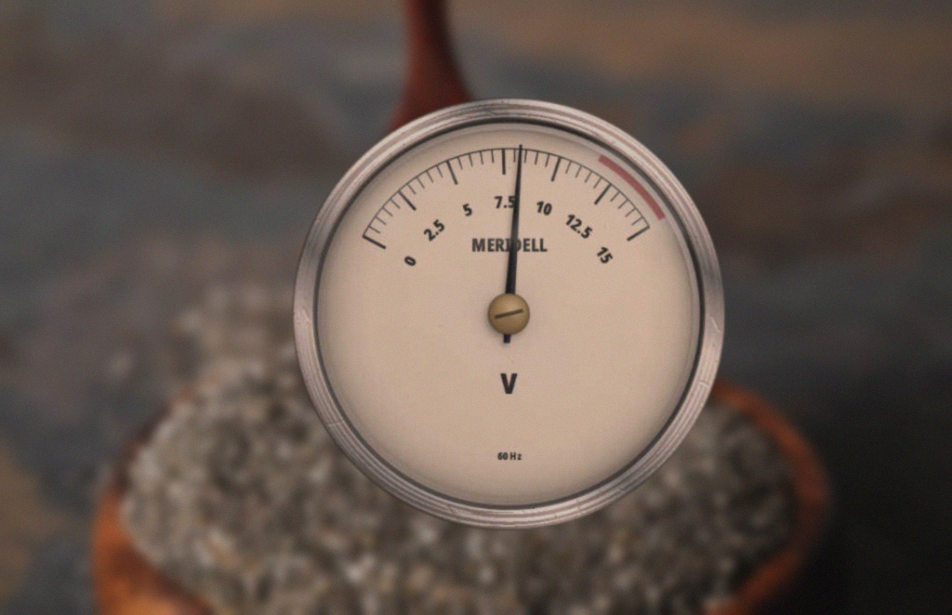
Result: 8.25,V
